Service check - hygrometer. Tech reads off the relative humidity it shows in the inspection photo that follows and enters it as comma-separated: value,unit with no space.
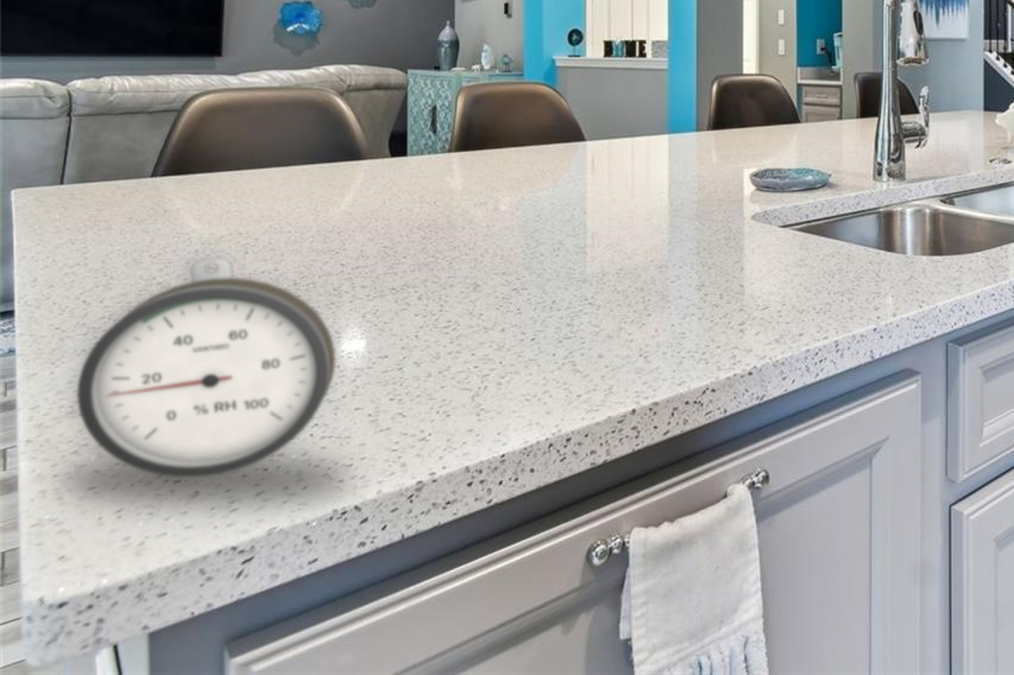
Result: 16,%
